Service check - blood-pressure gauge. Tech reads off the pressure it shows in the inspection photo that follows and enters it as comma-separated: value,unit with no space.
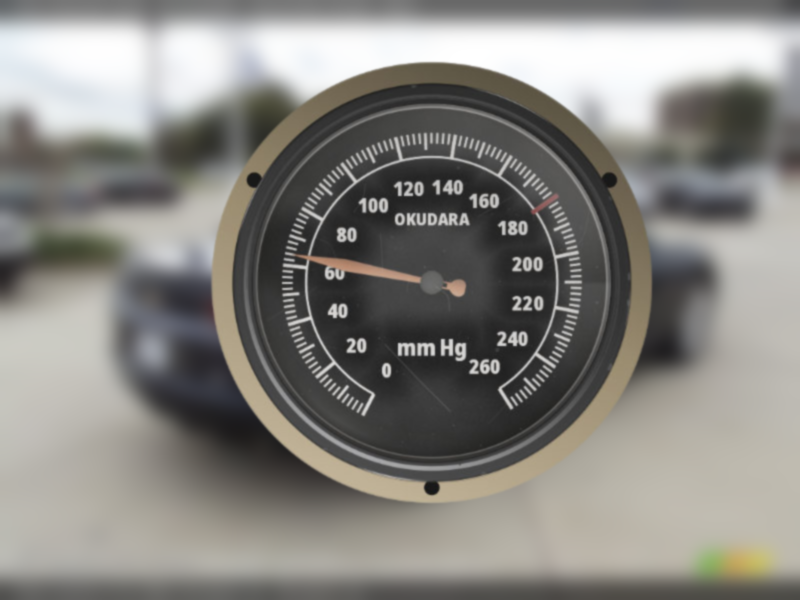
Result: 64,mmHg
